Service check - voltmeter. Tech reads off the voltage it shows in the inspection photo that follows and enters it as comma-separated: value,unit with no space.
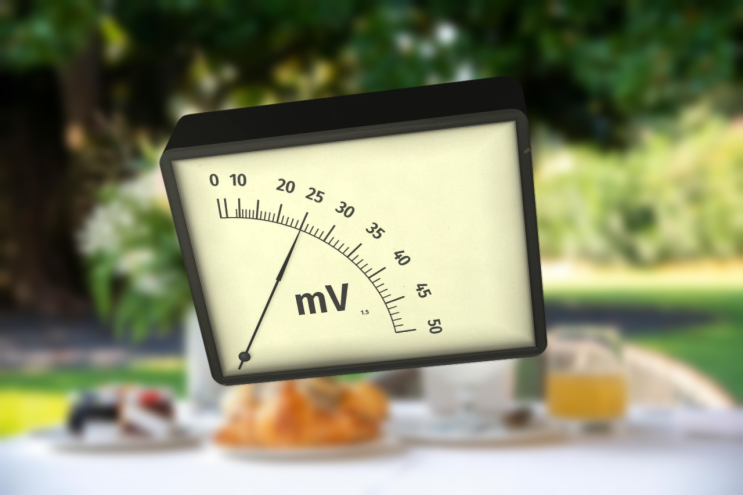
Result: 25,mV
